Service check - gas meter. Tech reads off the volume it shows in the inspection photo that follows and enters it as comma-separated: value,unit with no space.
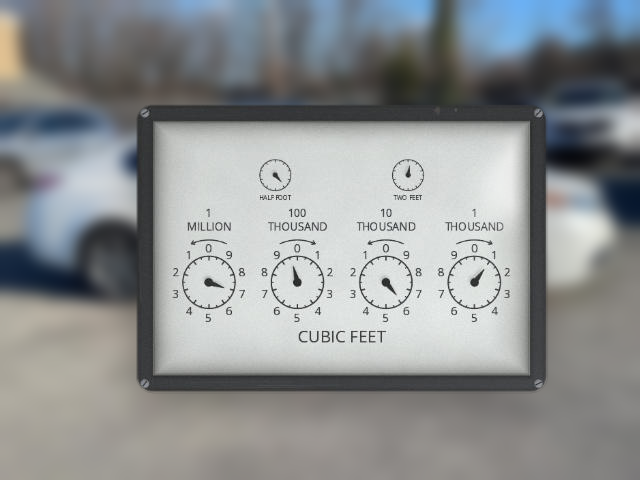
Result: 696100,ft³
